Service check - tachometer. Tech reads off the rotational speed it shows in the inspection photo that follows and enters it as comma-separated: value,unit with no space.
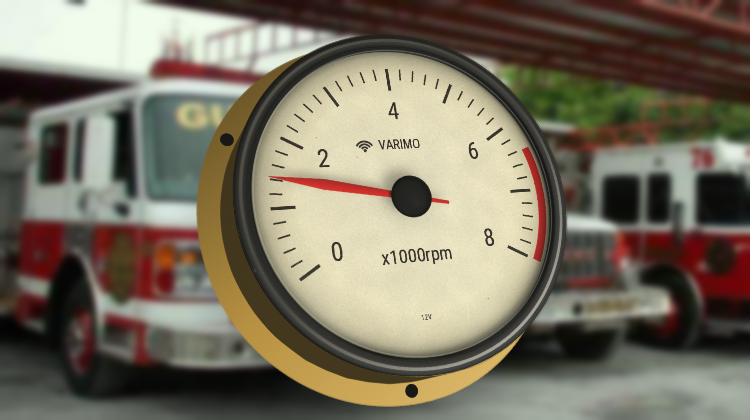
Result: 1400,rpm
